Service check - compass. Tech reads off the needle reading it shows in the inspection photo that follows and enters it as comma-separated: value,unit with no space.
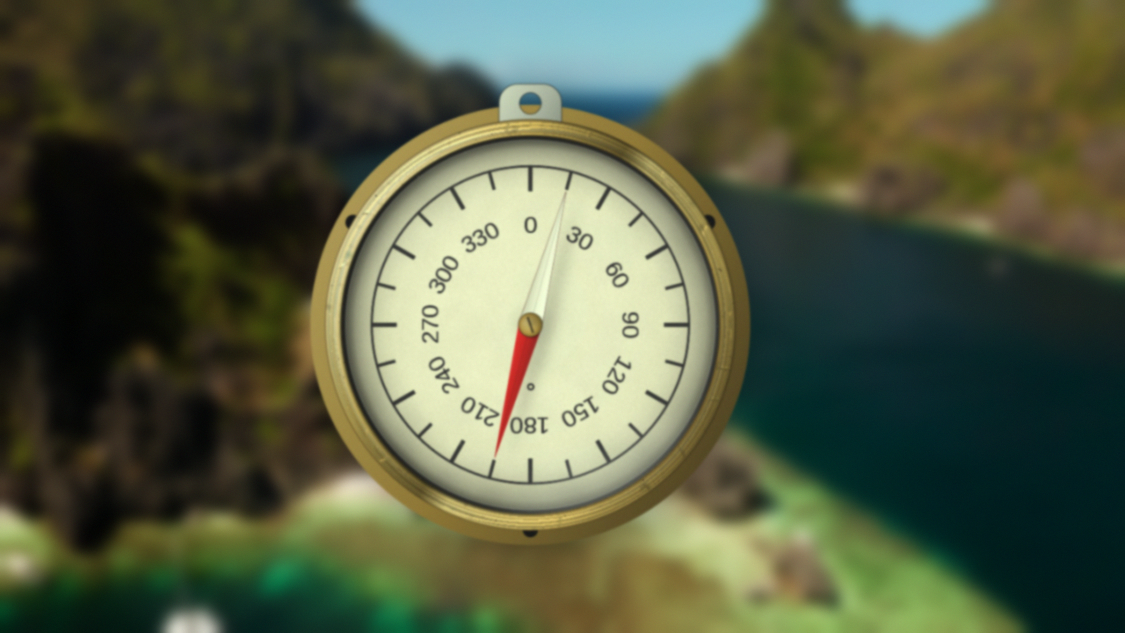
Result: 195,°
